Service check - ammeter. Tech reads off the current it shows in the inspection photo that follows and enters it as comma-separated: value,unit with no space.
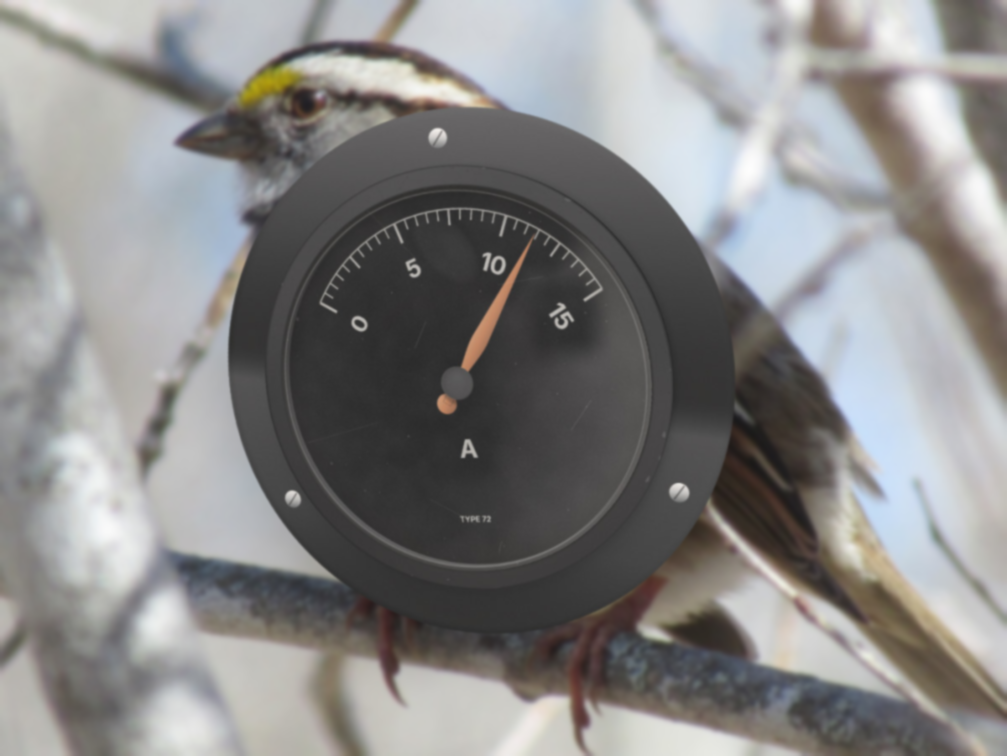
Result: 11.5,A
